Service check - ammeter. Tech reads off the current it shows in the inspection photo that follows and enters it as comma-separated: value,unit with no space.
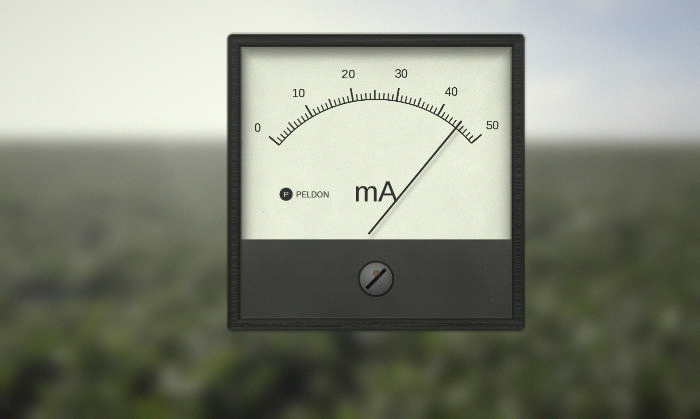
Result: 45,mA
